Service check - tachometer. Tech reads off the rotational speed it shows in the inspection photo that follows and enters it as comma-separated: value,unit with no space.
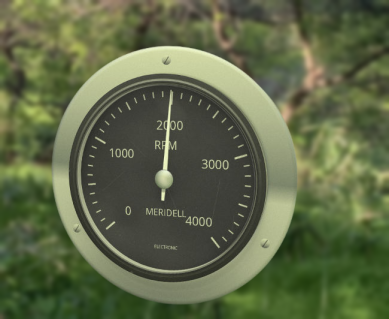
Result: 2000,rpm
